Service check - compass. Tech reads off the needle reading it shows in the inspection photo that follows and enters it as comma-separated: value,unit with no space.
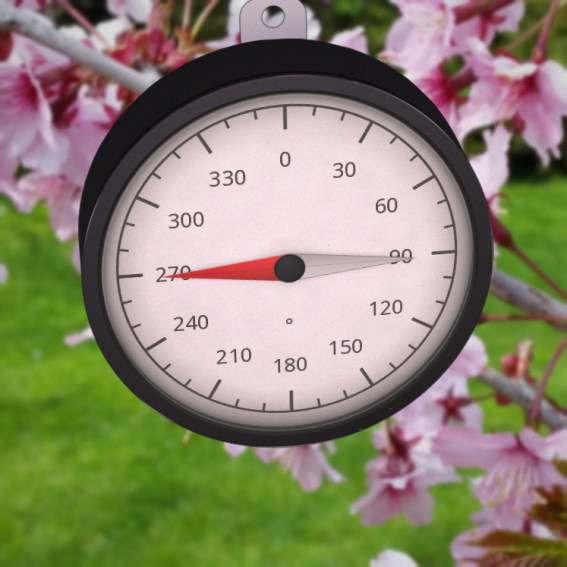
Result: 270,°
